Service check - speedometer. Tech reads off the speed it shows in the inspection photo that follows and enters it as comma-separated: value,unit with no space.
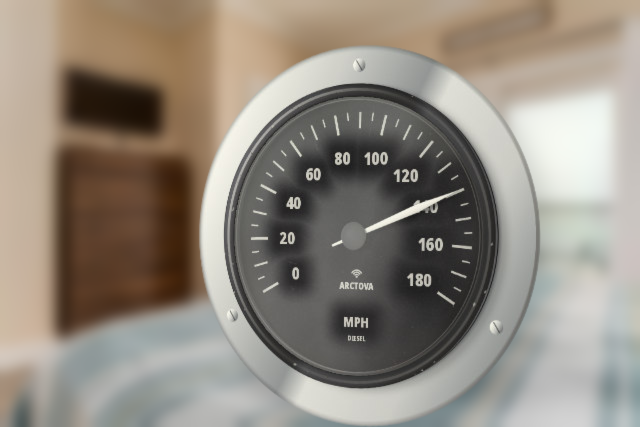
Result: 140,mph
